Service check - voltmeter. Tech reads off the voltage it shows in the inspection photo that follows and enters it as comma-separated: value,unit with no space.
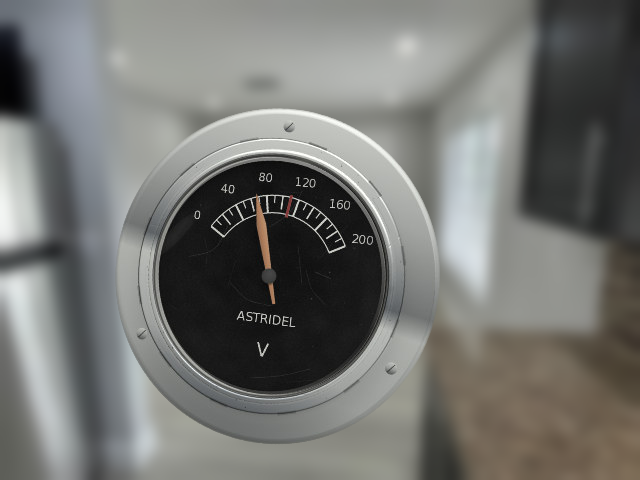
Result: 70,V
